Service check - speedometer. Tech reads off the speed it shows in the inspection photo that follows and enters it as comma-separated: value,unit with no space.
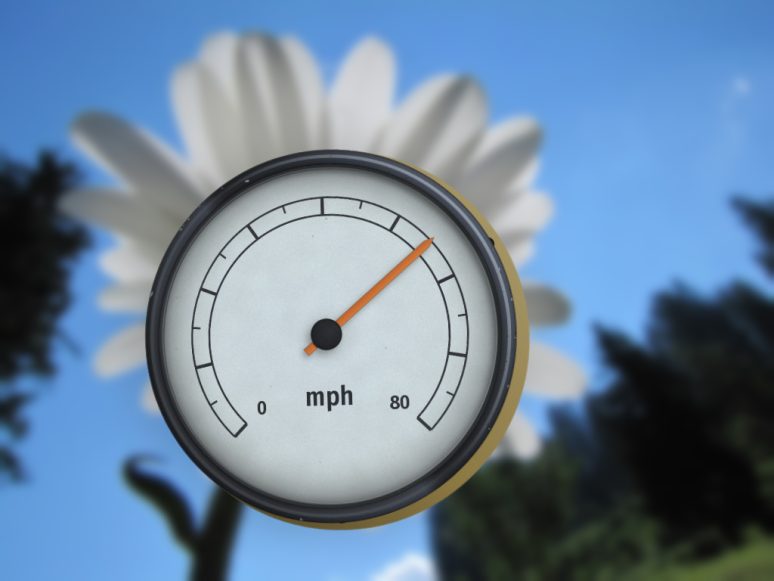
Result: 55,mph
